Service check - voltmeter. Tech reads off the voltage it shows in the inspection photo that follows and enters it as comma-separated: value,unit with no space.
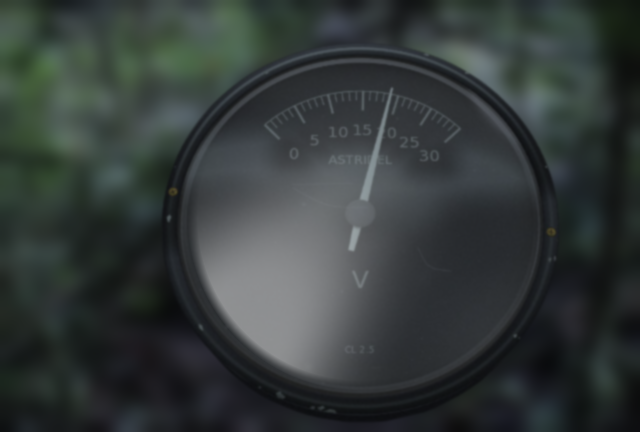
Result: 19,V
